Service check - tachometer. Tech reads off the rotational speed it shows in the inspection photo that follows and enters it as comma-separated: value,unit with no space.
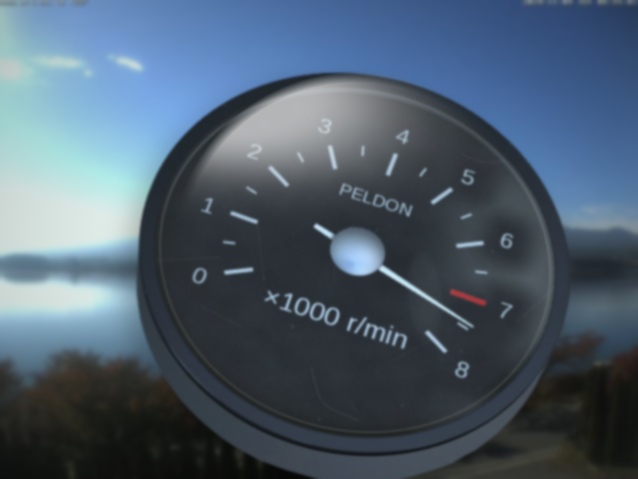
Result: 7500,rpm
